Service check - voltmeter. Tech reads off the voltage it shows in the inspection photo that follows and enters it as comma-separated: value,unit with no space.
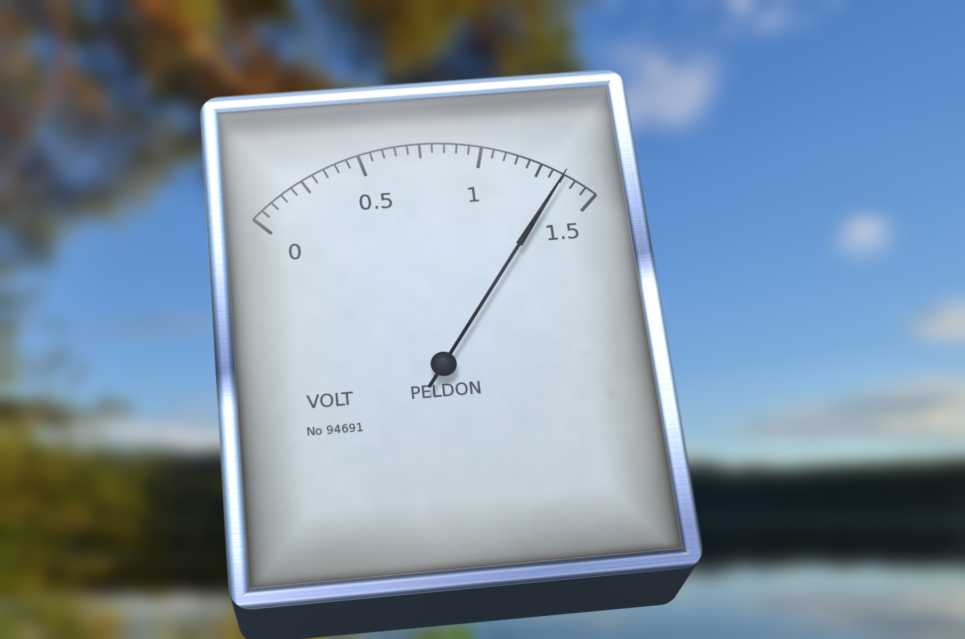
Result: 1.35,V
